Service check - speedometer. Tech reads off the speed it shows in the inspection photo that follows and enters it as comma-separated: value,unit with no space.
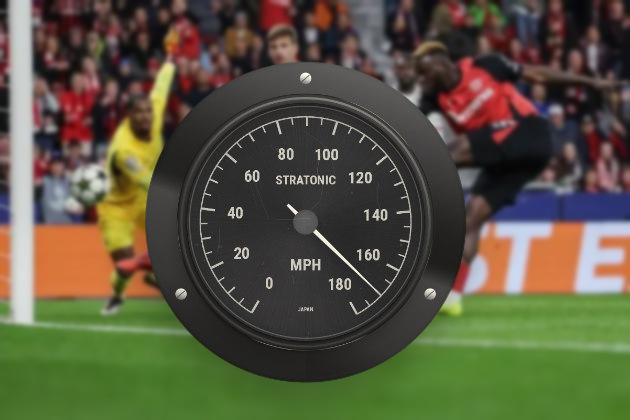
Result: 170,mph
